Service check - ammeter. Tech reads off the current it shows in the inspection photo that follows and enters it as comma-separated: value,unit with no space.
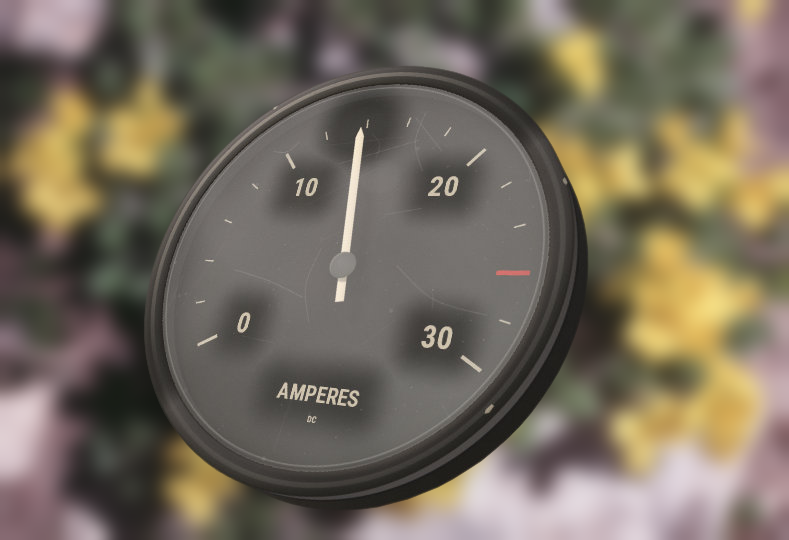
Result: 14,A
